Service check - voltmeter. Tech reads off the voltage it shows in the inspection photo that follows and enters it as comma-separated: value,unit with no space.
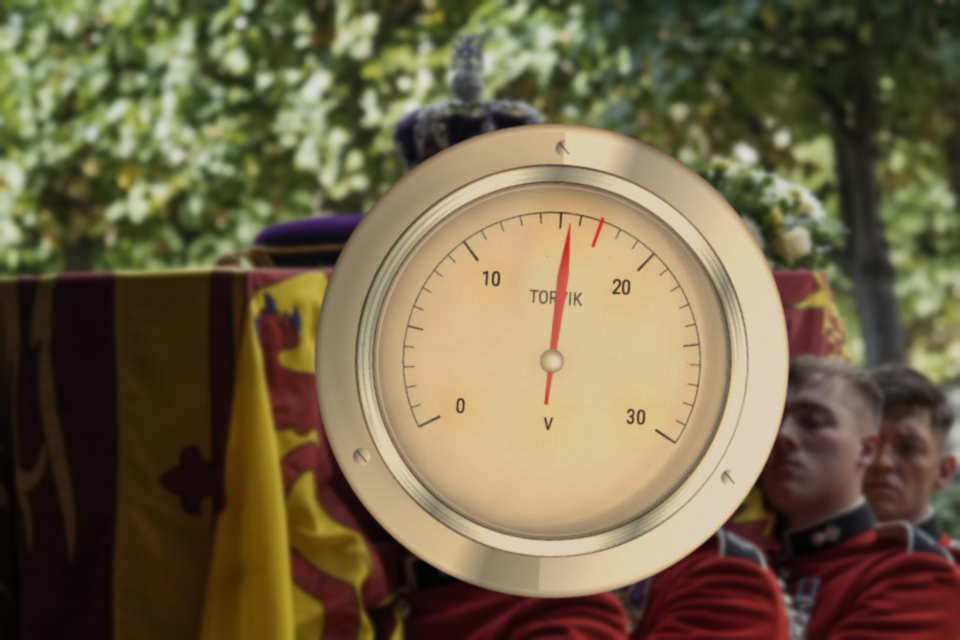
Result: 15.5,V
